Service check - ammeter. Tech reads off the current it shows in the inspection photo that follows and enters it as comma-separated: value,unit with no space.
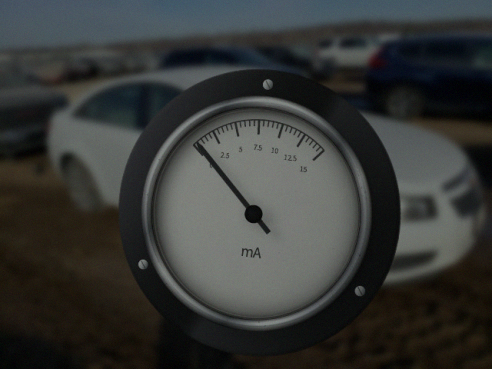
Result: 0.5,mA
